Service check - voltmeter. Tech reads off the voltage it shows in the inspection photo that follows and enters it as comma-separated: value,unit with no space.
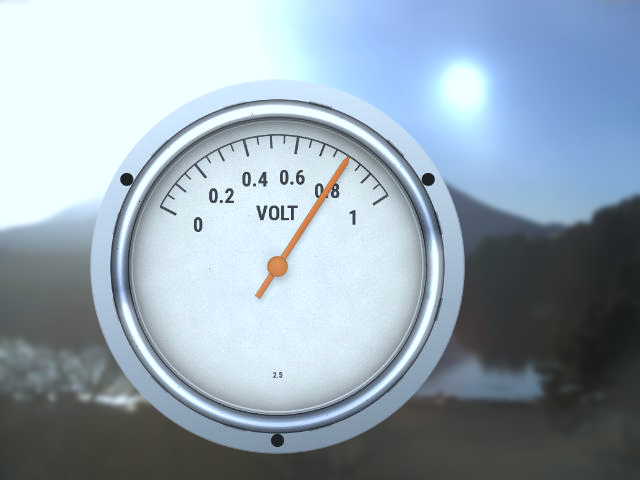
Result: 0.8,V
